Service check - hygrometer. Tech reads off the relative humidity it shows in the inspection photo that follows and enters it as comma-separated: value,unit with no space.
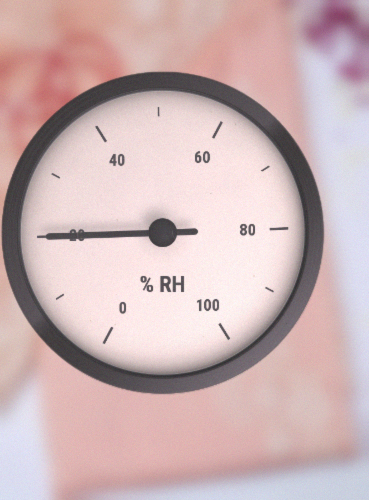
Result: 20,%
